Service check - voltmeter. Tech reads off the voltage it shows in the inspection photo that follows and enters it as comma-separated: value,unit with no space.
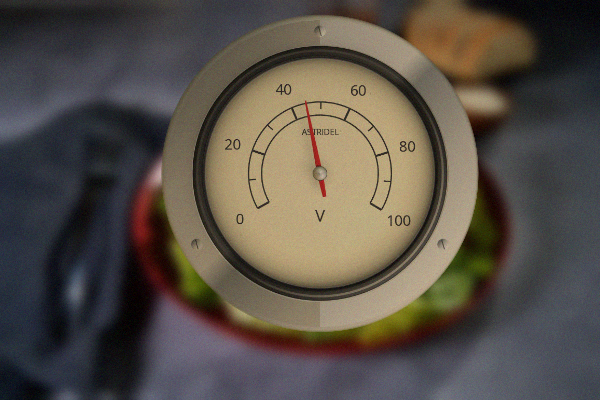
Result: 45,V
